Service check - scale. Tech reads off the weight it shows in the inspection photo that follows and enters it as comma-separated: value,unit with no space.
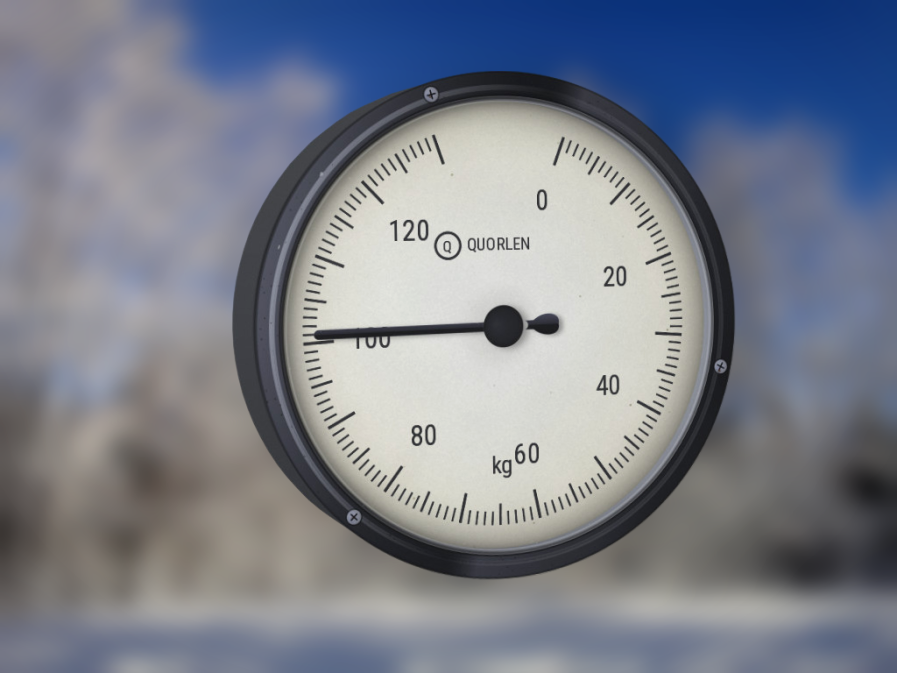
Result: 101,kg
